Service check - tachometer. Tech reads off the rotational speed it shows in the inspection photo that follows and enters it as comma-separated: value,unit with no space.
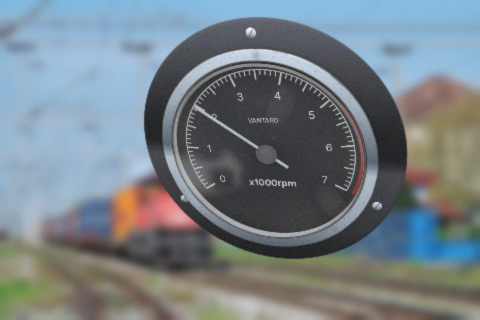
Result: 2000,rpm
